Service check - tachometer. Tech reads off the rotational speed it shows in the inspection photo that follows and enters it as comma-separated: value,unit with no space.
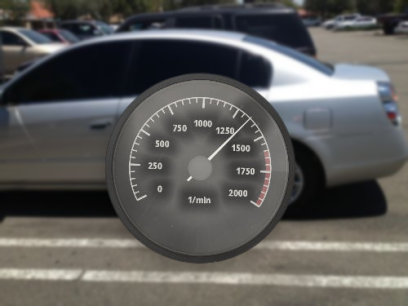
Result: 1350,rpm
